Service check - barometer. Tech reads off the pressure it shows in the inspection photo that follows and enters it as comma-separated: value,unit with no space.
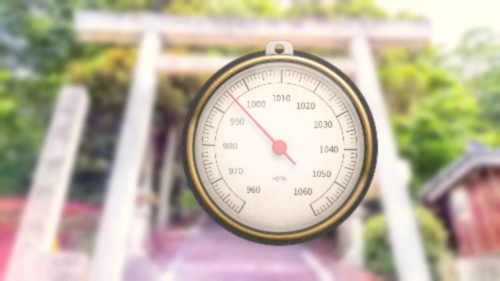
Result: 995,hPa
